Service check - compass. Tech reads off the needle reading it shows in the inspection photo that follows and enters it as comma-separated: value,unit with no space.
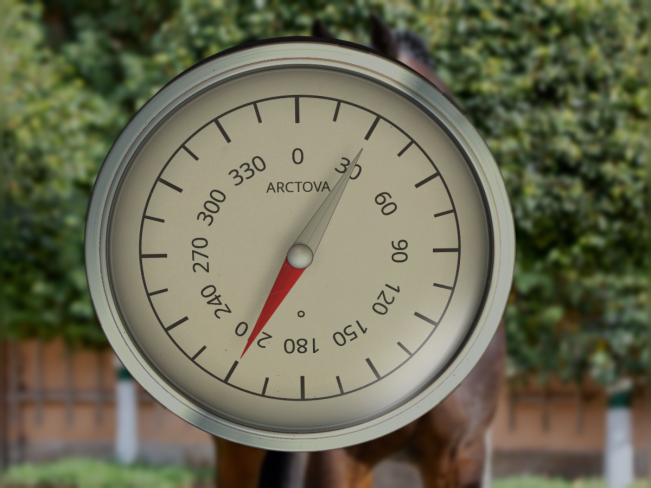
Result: 210,°
